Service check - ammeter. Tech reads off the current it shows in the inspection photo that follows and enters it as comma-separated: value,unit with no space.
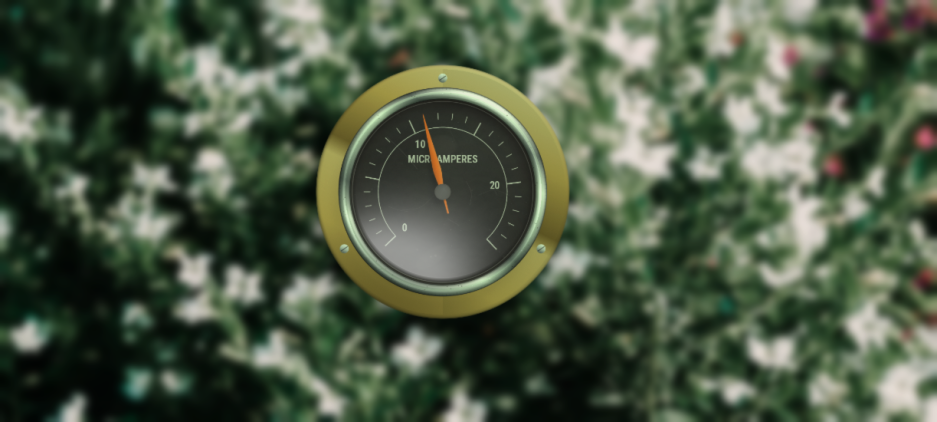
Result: 11,µA
